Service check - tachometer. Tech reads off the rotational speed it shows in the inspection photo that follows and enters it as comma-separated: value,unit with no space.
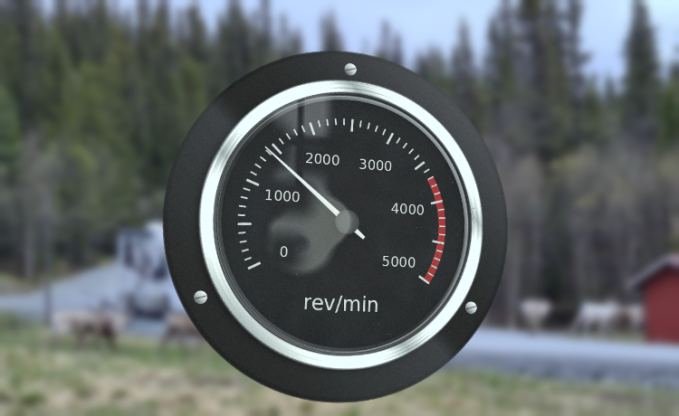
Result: 1400,rpm
